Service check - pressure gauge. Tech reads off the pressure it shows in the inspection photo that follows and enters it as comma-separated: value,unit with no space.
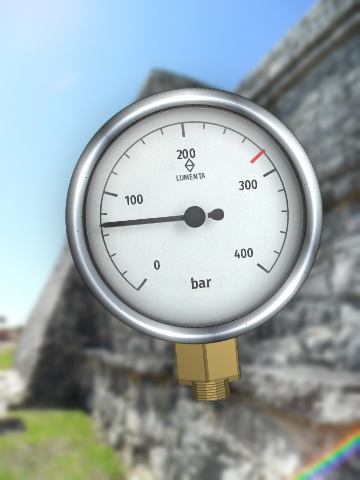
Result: 70,bar
